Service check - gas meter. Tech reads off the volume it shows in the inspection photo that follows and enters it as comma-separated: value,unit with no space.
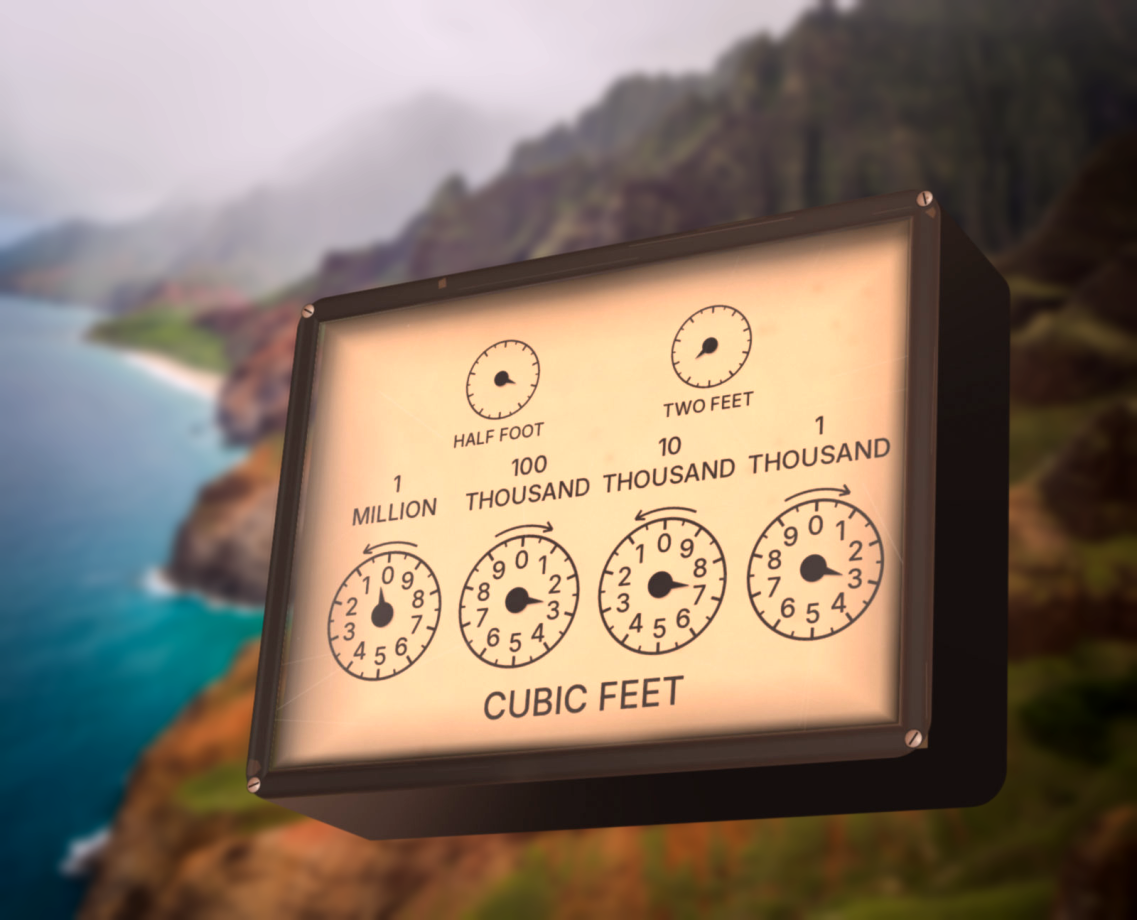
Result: 27300,ft³
